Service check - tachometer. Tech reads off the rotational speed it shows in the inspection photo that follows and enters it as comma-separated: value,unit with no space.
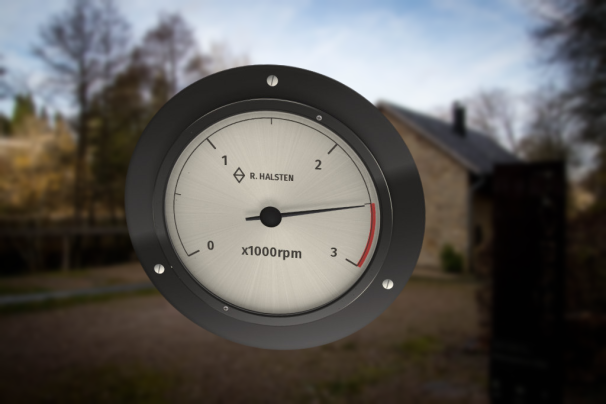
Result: 2500,rpm
